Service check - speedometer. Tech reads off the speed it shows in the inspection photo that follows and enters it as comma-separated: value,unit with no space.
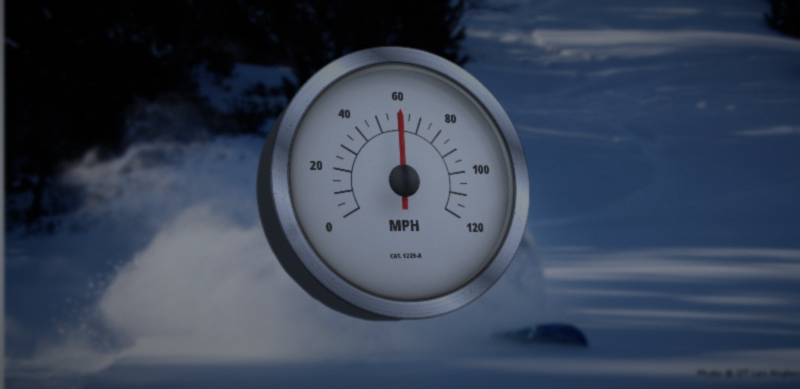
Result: 60,mph
